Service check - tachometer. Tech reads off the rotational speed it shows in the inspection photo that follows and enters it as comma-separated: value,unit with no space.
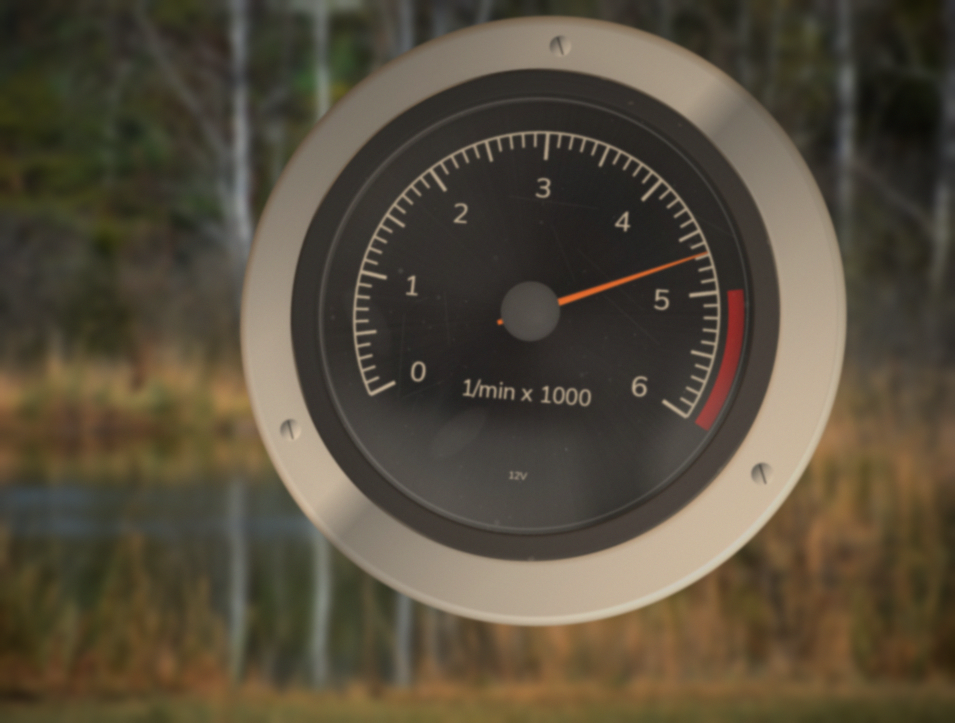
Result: 4700,rpm
